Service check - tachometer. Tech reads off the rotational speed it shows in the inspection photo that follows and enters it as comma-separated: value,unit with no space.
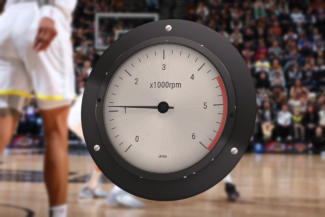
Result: 1100,rpm
